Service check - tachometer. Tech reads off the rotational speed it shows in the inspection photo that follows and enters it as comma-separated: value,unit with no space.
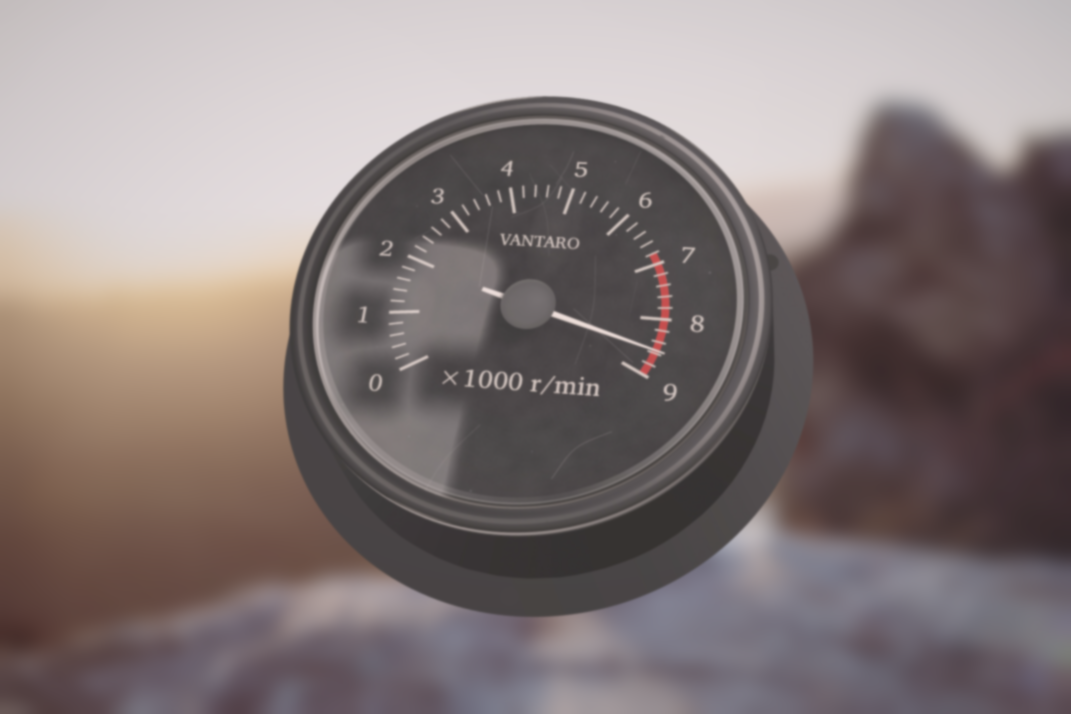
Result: 8600,rpm
